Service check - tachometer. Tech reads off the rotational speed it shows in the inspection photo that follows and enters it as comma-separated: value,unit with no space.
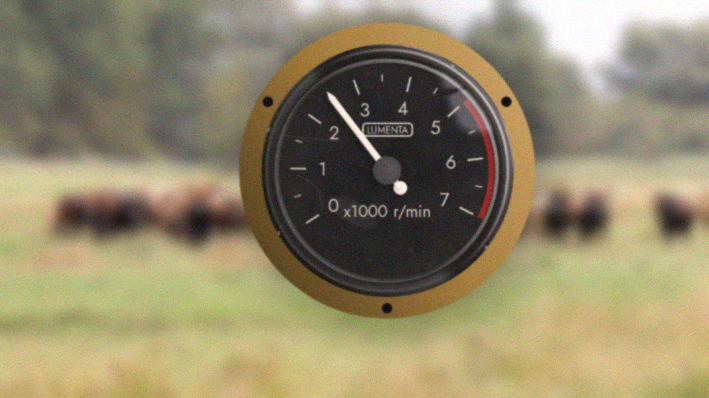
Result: 2500,rpm
